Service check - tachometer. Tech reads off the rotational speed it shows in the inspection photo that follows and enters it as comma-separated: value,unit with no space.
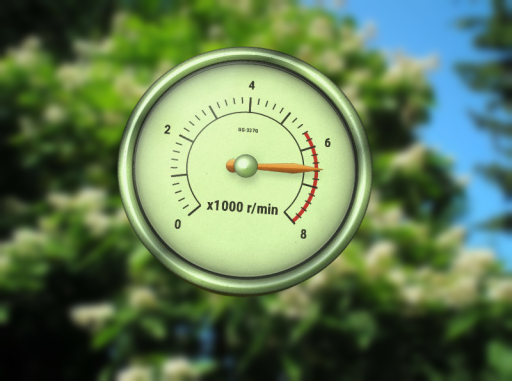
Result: 6600,rpm
